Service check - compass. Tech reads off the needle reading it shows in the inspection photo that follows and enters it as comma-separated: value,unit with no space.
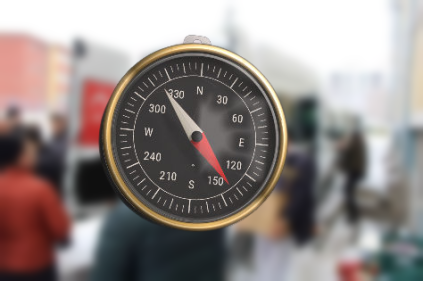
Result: 140,°
